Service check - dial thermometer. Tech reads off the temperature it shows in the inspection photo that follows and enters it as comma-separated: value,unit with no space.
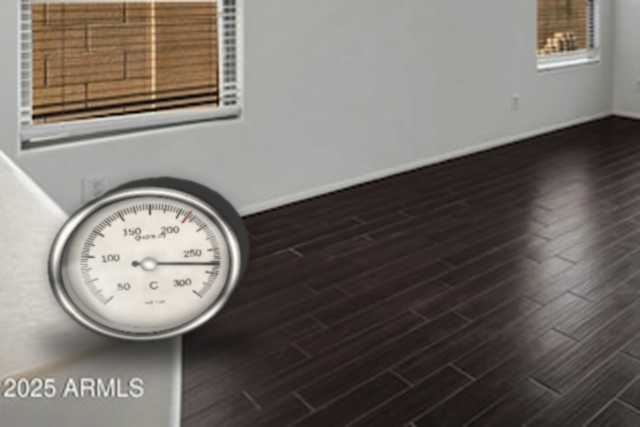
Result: 262.5,°C
